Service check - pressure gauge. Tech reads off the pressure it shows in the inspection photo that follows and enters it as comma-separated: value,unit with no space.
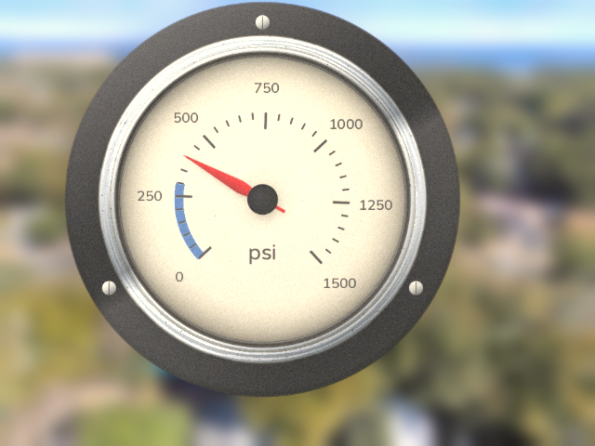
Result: 400,psi
